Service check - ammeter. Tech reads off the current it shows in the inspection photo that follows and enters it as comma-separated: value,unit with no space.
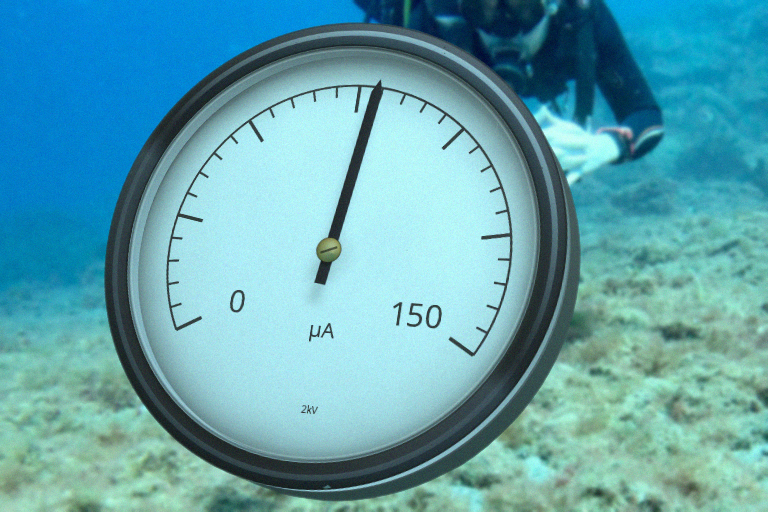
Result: 80,µA
